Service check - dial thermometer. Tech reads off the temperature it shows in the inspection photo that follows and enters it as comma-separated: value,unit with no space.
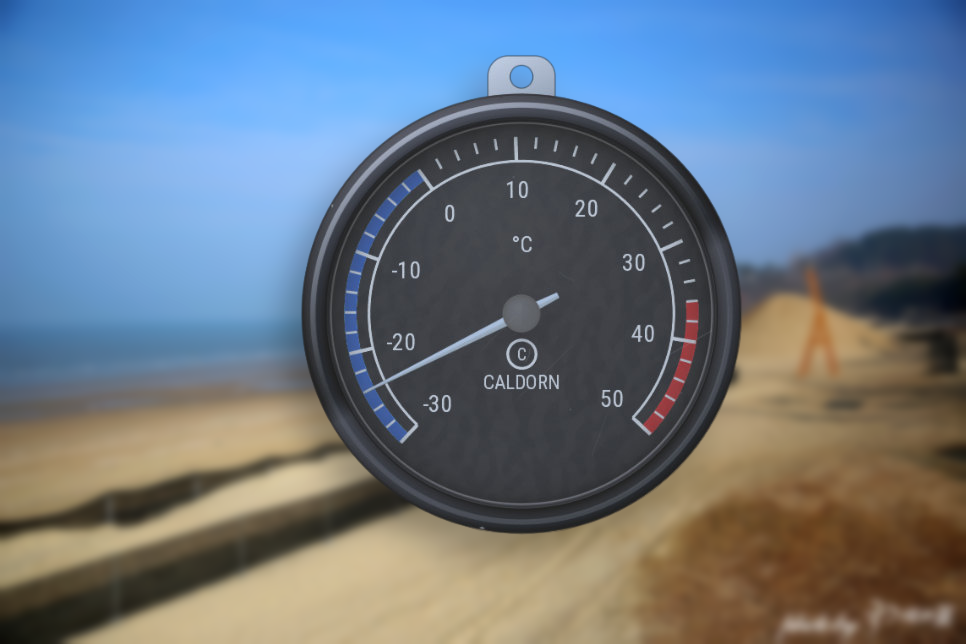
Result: -24,°C
